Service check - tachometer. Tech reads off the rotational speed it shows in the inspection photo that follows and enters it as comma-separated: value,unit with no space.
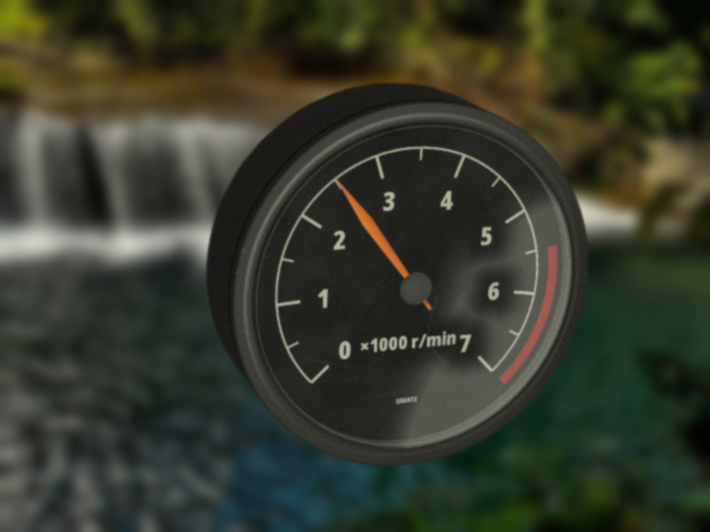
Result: 2500,rpm
